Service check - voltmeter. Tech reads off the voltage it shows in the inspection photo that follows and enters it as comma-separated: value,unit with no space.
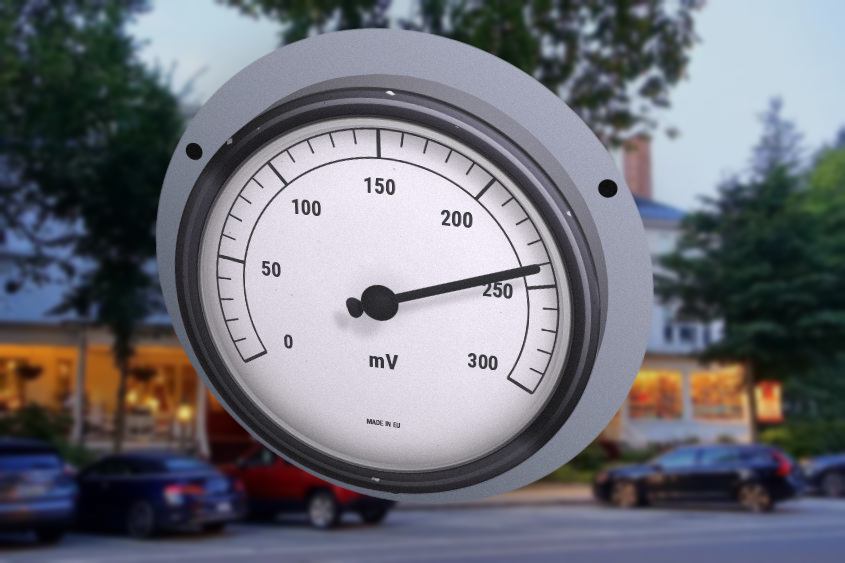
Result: 240,mV
